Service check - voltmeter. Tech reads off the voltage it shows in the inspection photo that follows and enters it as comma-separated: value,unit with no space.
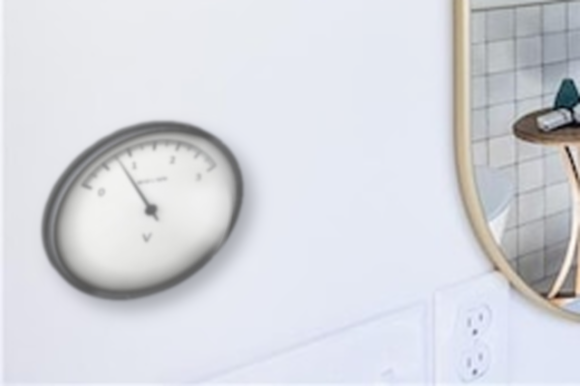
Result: 0.75,V
